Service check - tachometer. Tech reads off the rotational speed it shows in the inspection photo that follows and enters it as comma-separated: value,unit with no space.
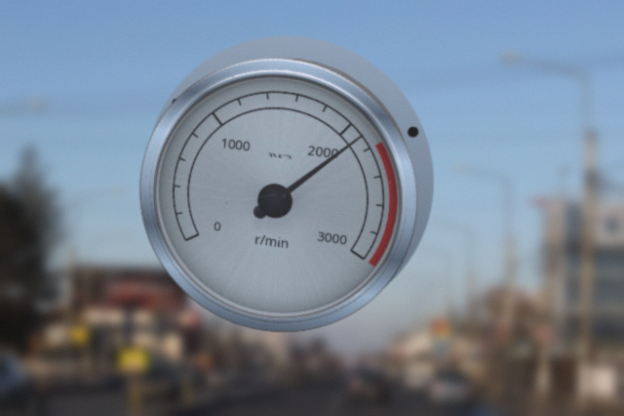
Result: 2100,rpm
